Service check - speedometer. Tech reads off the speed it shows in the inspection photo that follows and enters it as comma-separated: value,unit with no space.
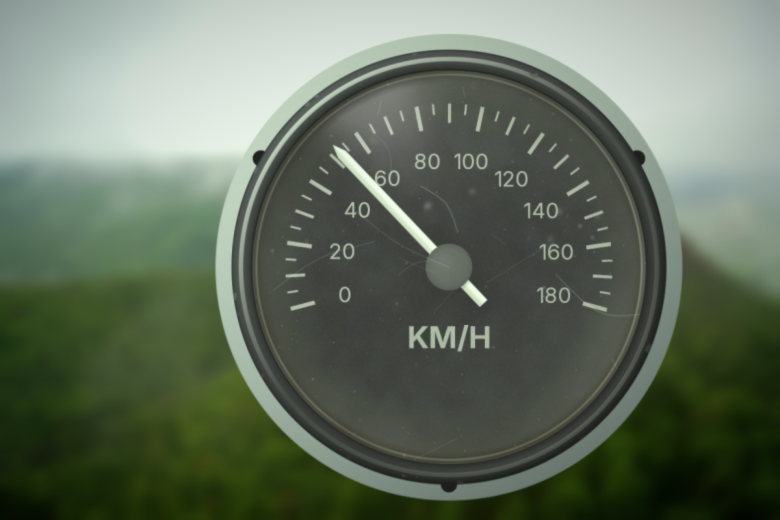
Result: 52.5,km/h
